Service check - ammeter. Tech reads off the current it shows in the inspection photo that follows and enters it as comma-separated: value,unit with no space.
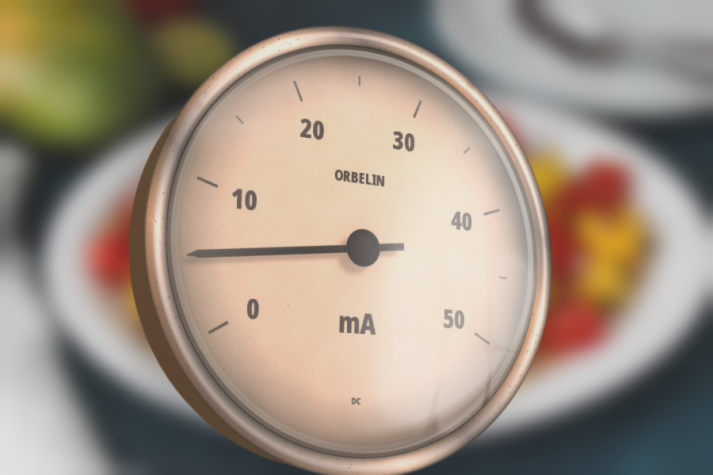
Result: 5,mA
